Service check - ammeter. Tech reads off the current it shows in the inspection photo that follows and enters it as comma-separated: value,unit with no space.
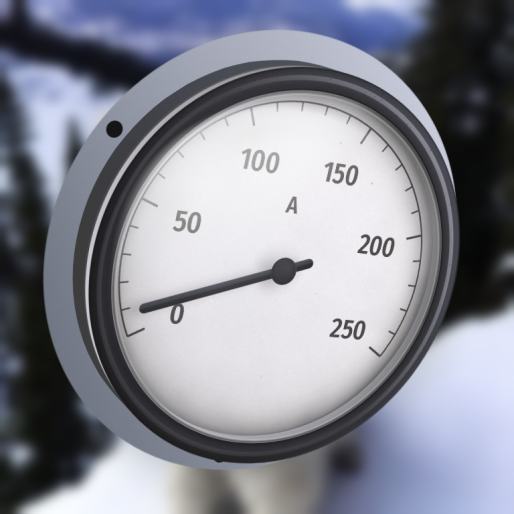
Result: 10,A
